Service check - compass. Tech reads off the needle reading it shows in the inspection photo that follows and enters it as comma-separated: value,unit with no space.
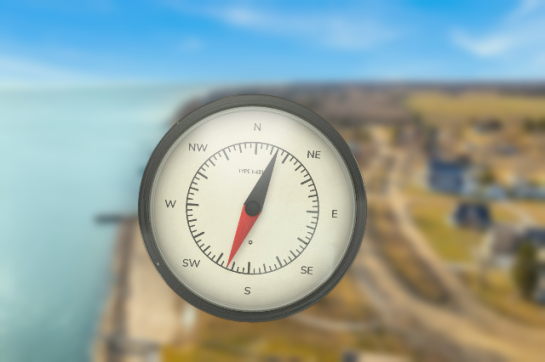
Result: 200,°
